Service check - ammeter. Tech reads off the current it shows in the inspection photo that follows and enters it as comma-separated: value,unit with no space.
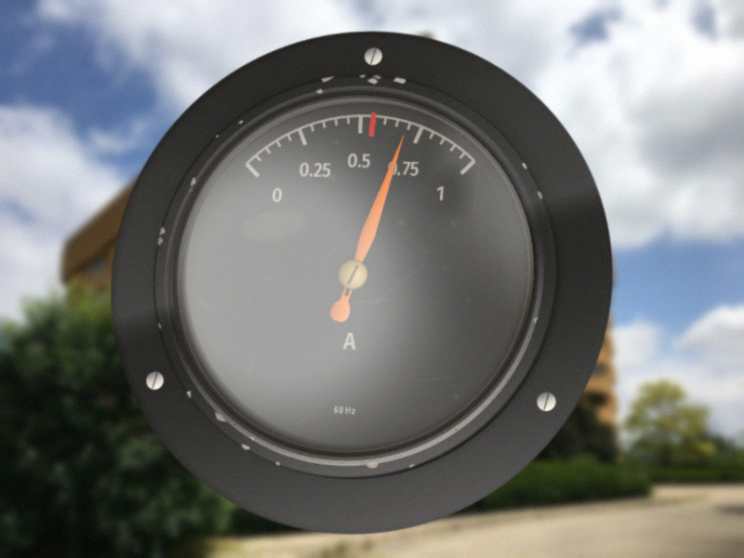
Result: 0.7,A
